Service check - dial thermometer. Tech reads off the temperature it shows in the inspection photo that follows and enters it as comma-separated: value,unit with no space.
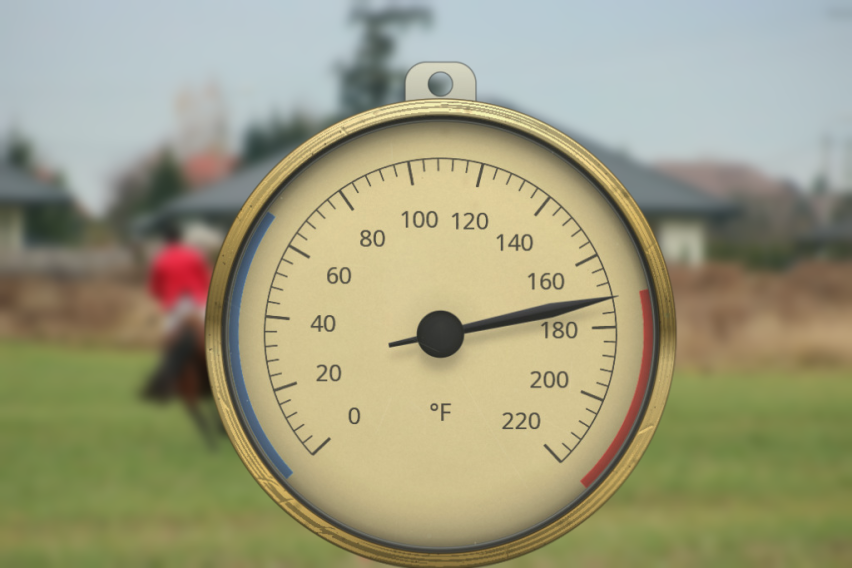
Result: 172,°F
